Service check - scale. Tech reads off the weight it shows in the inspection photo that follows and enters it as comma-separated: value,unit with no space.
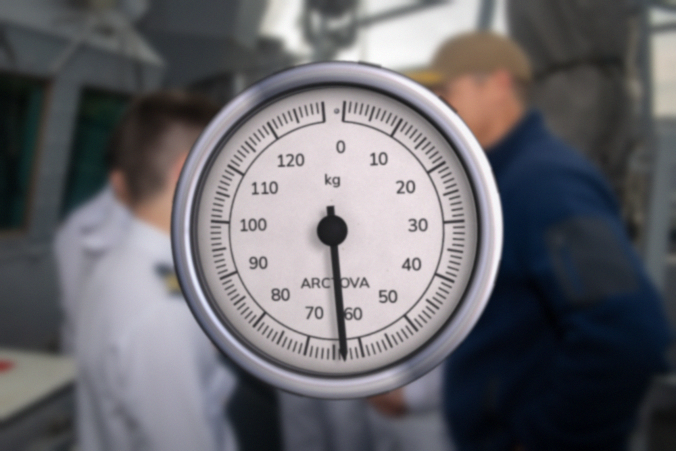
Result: 63,kg
